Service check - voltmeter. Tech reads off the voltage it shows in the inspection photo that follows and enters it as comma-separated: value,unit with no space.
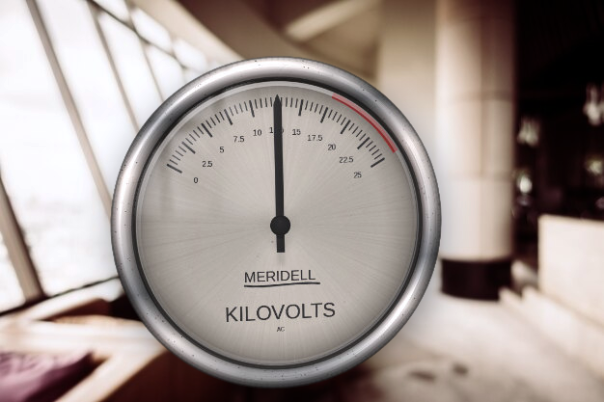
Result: 12.5,kV
